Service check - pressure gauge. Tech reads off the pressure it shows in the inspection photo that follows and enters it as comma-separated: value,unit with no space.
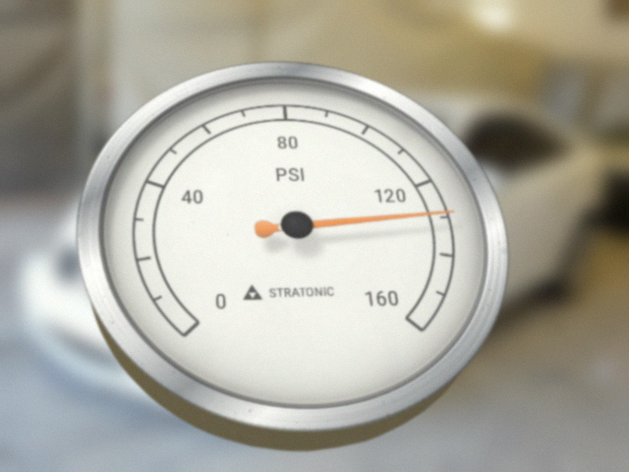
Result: 130,psi
